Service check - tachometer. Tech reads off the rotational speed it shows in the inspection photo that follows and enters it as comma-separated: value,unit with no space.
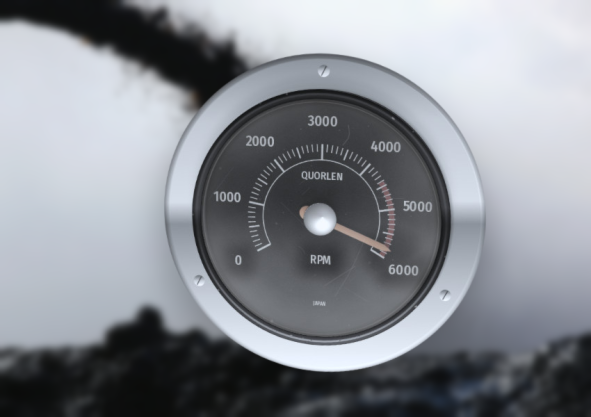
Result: 5800,rpm
